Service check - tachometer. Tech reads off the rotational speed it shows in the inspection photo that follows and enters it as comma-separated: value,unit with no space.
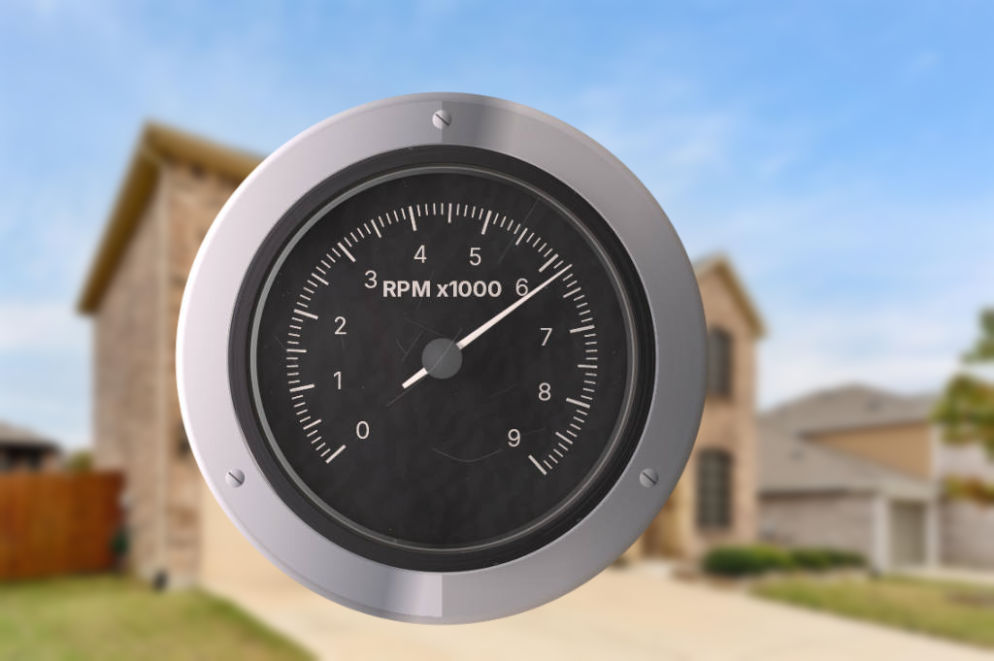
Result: 6200,rpm
